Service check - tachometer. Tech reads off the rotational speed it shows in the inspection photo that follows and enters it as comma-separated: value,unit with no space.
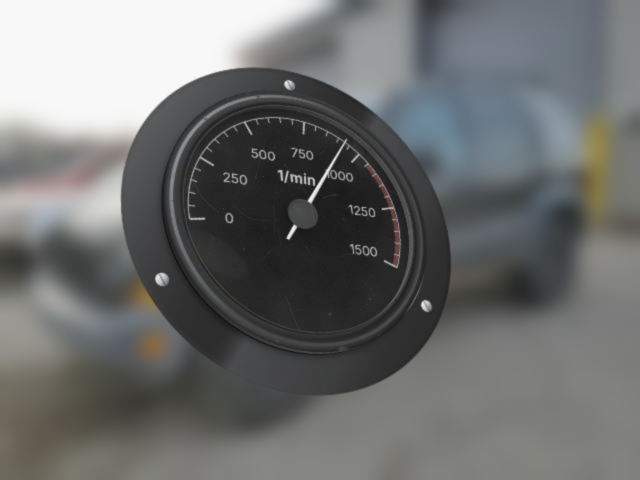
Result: 925,rpm
